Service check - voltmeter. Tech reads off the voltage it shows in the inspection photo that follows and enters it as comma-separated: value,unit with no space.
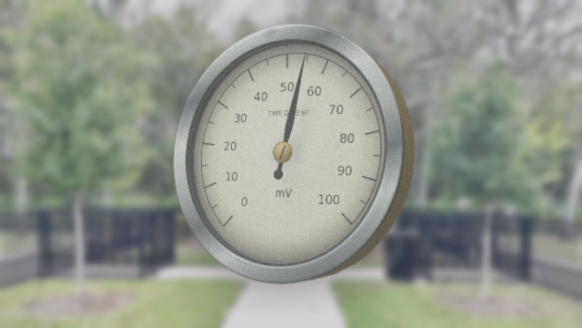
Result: 55,mV
